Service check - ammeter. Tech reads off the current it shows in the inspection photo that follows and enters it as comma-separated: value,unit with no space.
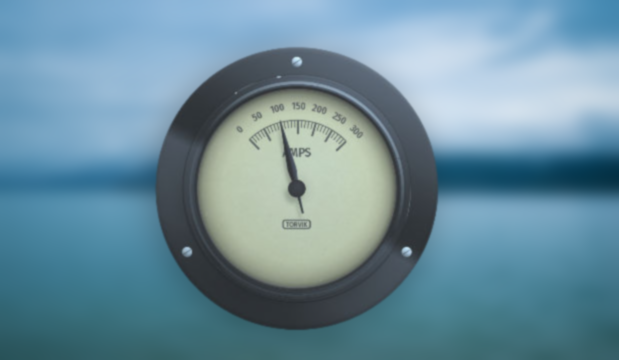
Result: 100,A
